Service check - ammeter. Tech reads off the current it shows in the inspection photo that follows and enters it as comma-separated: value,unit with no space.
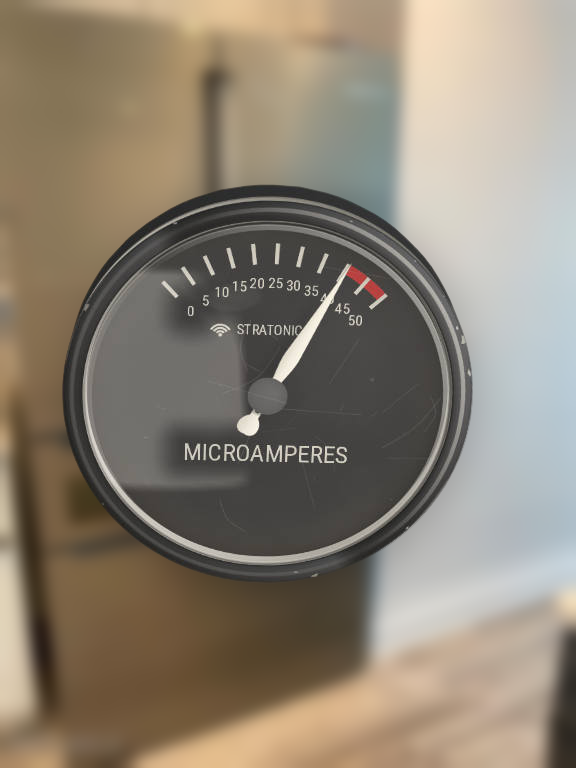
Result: 40,µA
